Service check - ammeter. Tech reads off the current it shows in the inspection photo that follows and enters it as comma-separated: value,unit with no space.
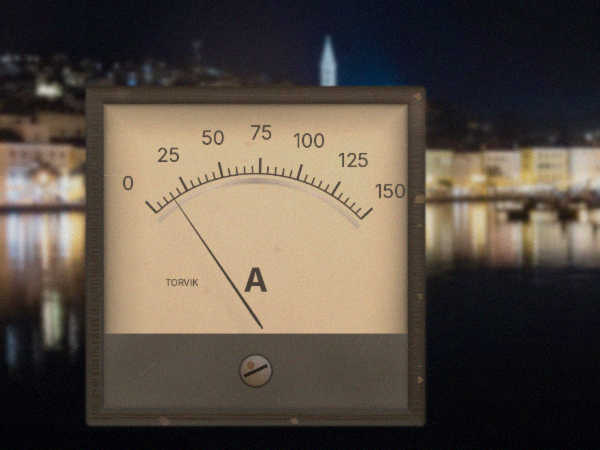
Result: 15,A
